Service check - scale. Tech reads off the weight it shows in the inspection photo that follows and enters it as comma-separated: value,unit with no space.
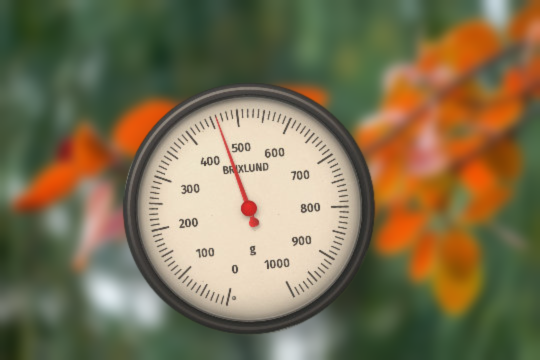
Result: 460,g
